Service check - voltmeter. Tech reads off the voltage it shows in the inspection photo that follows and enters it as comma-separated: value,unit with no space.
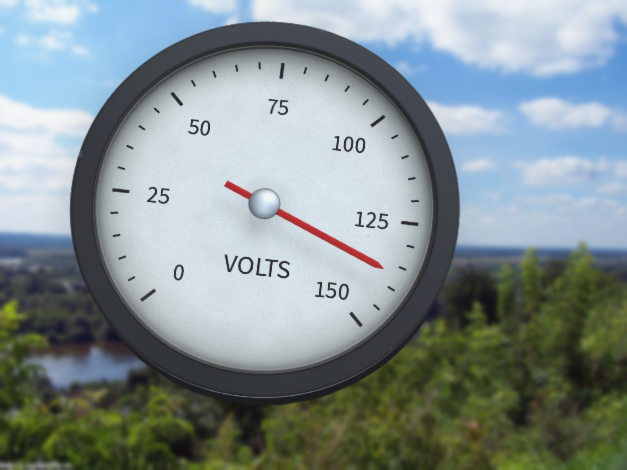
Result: 137.5,V
